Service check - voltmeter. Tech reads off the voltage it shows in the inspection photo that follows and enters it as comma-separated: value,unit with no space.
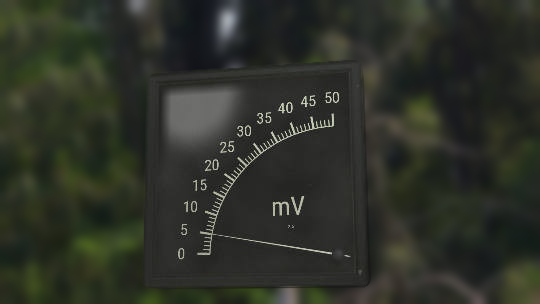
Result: 5,mV
